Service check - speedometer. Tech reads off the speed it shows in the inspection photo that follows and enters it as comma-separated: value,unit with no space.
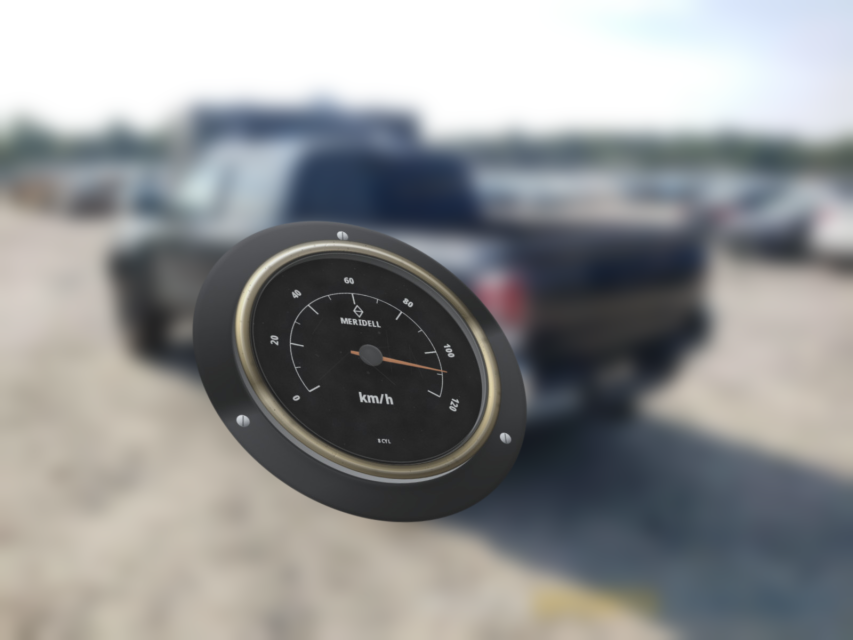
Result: 110,km/h
